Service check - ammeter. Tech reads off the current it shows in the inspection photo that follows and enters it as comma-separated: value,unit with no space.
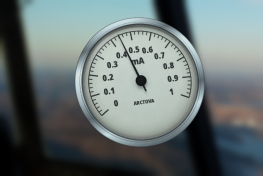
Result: 0.44,mA
